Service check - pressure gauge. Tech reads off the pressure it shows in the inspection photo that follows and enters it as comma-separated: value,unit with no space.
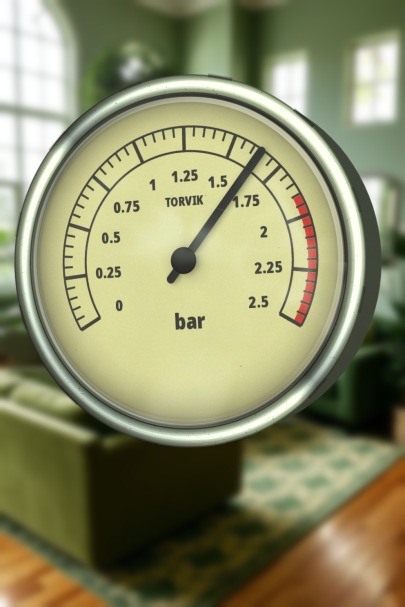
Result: 1.65,bar
